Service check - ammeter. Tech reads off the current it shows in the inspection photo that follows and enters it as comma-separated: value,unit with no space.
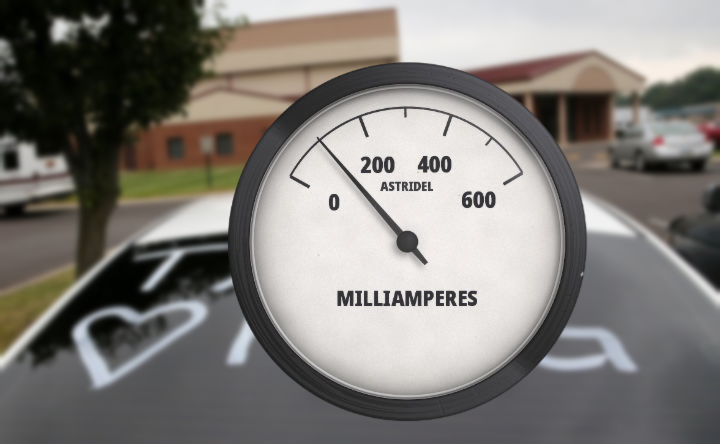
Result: 100,mA
